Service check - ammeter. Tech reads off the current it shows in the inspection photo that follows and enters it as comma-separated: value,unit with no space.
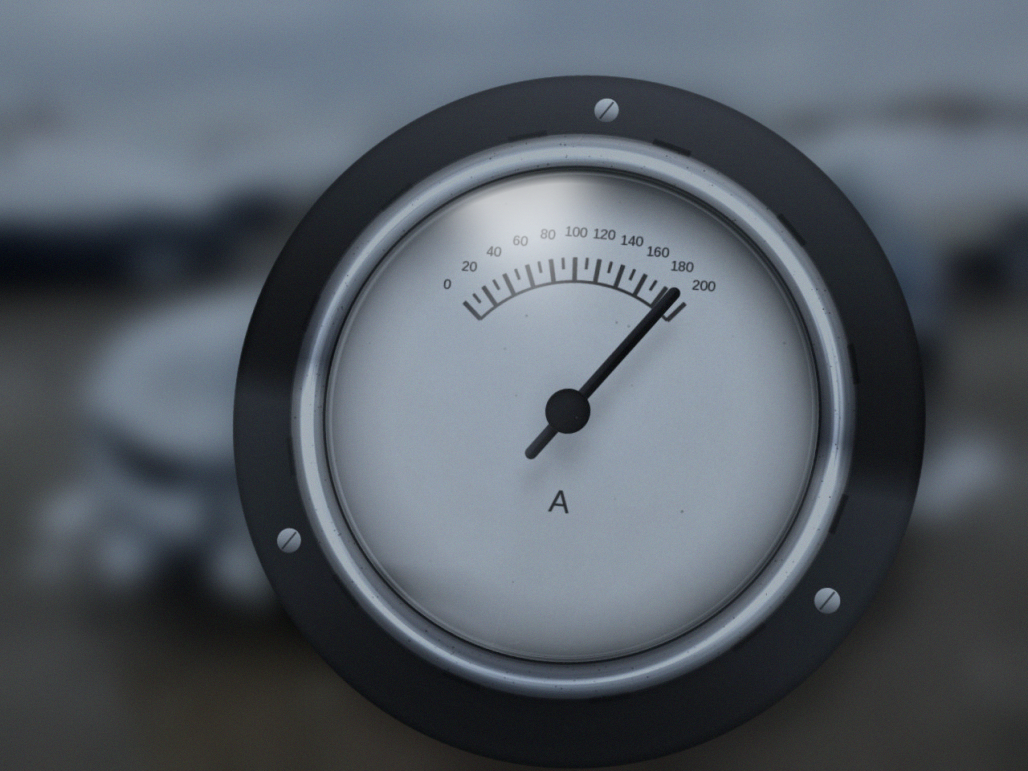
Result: 190,A
